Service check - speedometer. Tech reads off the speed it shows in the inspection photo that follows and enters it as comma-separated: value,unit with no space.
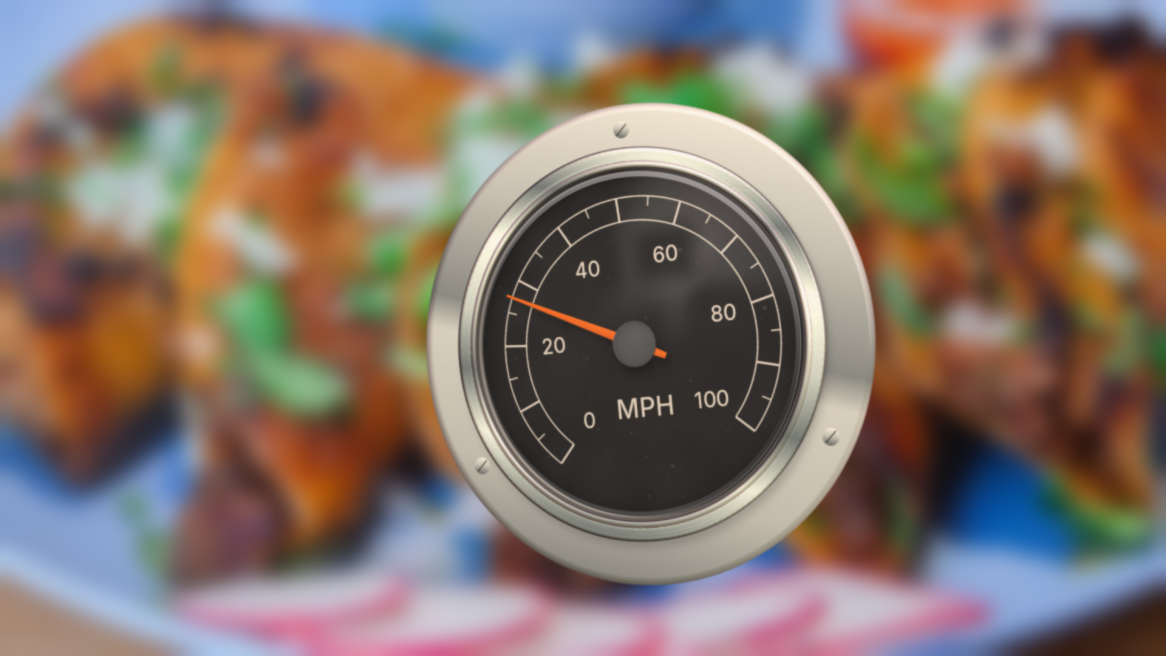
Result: 27.5,mph
